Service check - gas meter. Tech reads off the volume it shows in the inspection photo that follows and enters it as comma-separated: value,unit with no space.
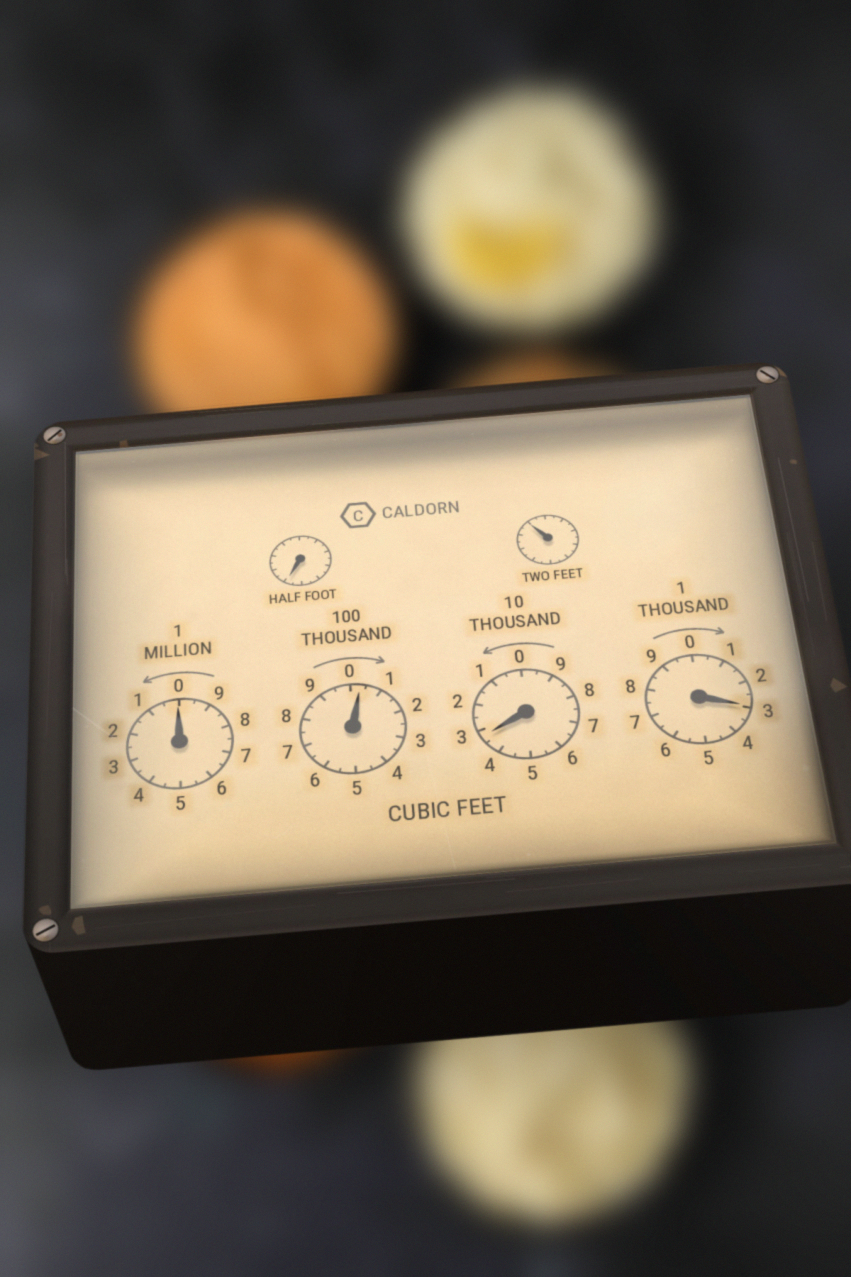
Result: 3300,ft³
